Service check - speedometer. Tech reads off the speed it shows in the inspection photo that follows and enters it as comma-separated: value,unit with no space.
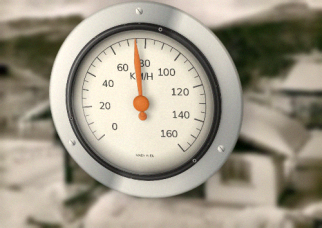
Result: 75,km/h
